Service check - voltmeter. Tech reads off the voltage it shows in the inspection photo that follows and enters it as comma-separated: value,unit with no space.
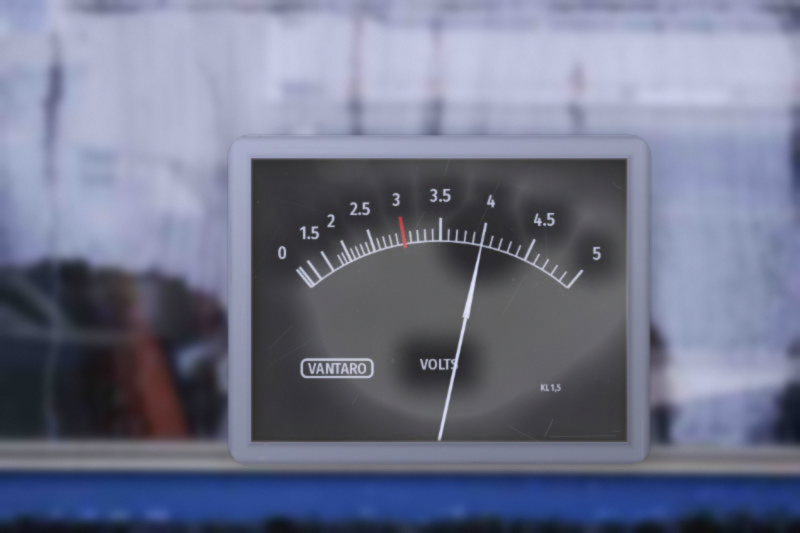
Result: 4,V
